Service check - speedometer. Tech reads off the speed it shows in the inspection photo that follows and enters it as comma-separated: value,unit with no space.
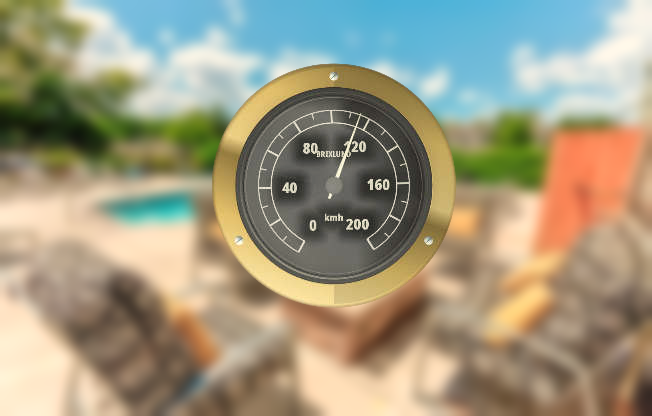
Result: 115,km/h
